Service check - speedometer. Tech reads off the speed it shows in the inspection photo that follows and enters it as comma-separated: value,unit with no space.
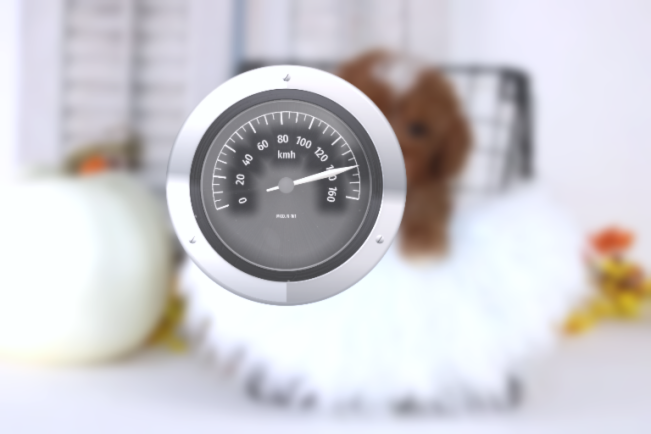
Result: 140,km/h
